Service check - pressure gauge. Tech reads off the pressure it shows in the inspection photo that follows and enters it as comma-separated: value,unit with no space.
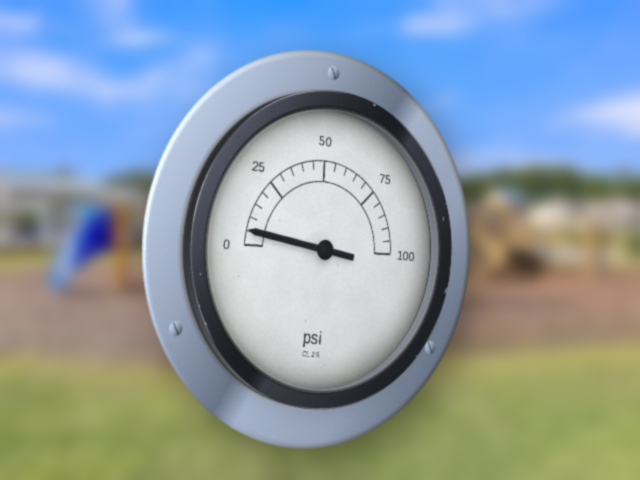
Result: 5,psi
